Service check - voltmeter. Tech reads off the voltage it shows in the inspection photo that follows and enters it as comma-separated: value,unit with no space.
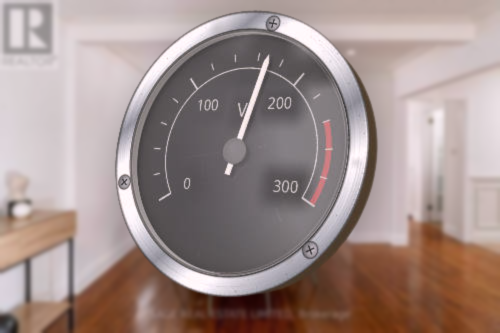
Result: 170,V
